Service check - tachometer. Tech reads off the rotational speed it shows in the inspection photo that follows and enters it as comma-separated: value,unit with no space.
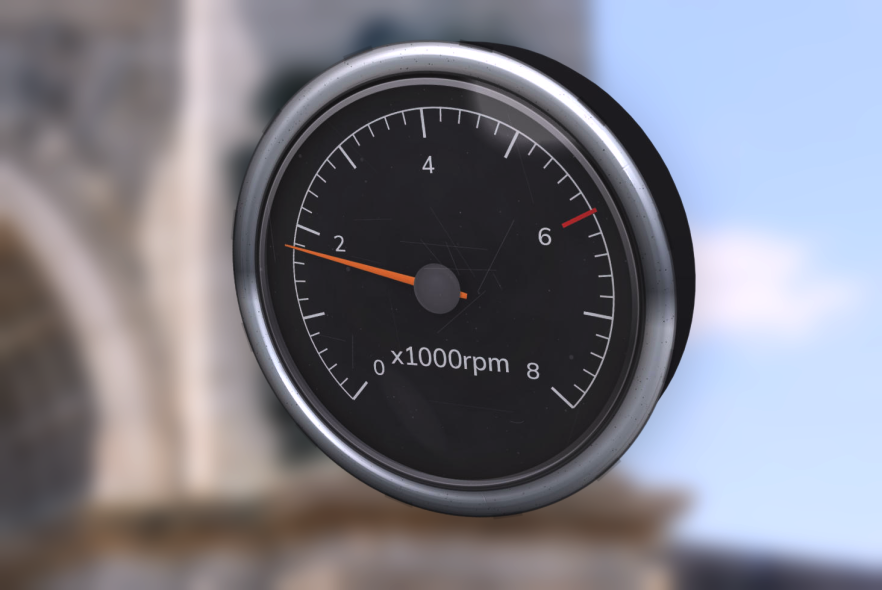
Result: 1800,rpm
